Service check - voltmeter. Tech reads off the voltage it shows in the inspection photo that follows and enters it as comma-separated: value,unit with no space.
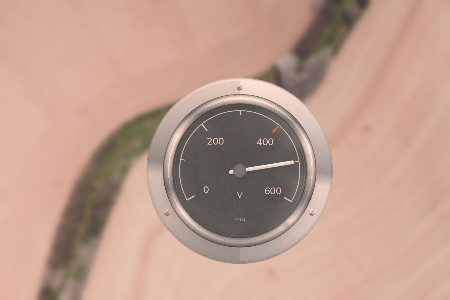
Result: 500,V
